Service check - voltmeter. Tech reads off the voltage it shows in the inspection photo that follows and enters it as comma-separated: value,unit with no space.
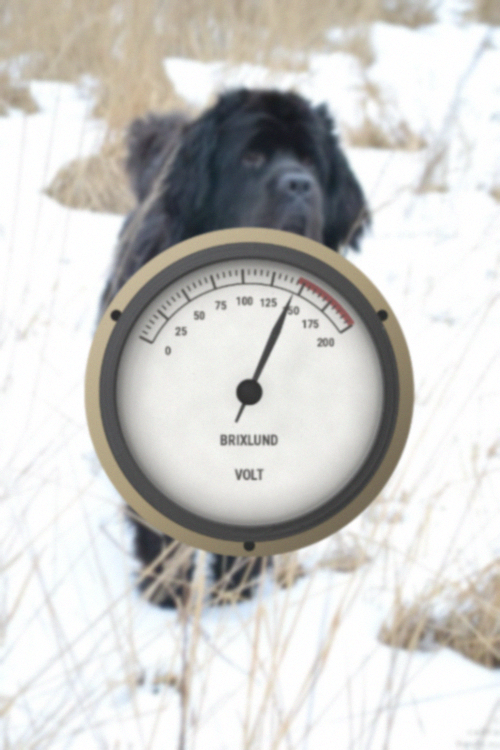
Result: 145,V
